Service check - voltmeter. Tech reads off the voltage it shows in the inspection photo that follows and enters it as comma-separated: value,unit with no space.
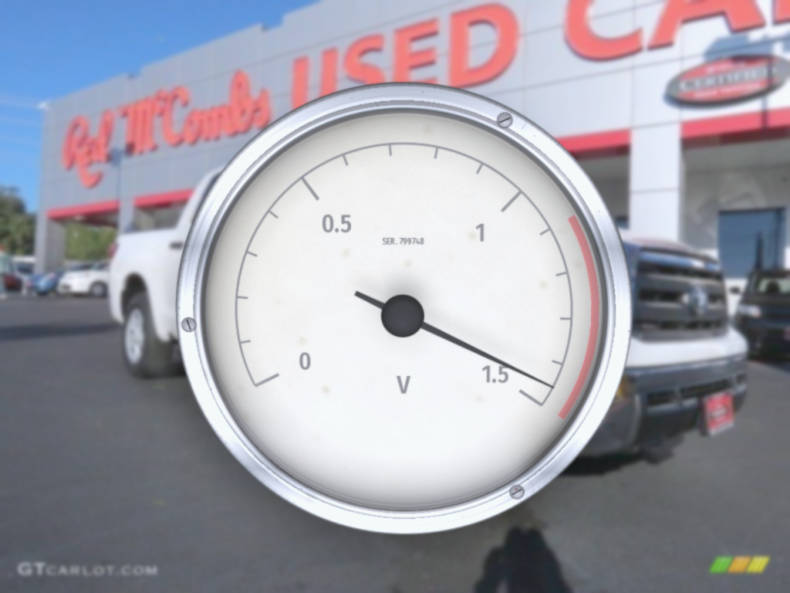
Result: 1.45,V
